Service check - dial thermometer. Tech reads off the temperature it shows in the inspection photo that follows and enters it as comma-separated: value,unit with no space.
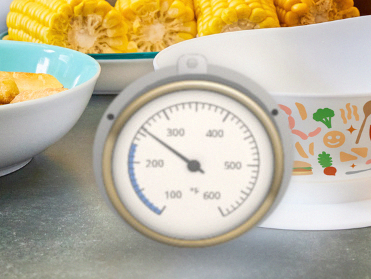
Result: 260,°F
